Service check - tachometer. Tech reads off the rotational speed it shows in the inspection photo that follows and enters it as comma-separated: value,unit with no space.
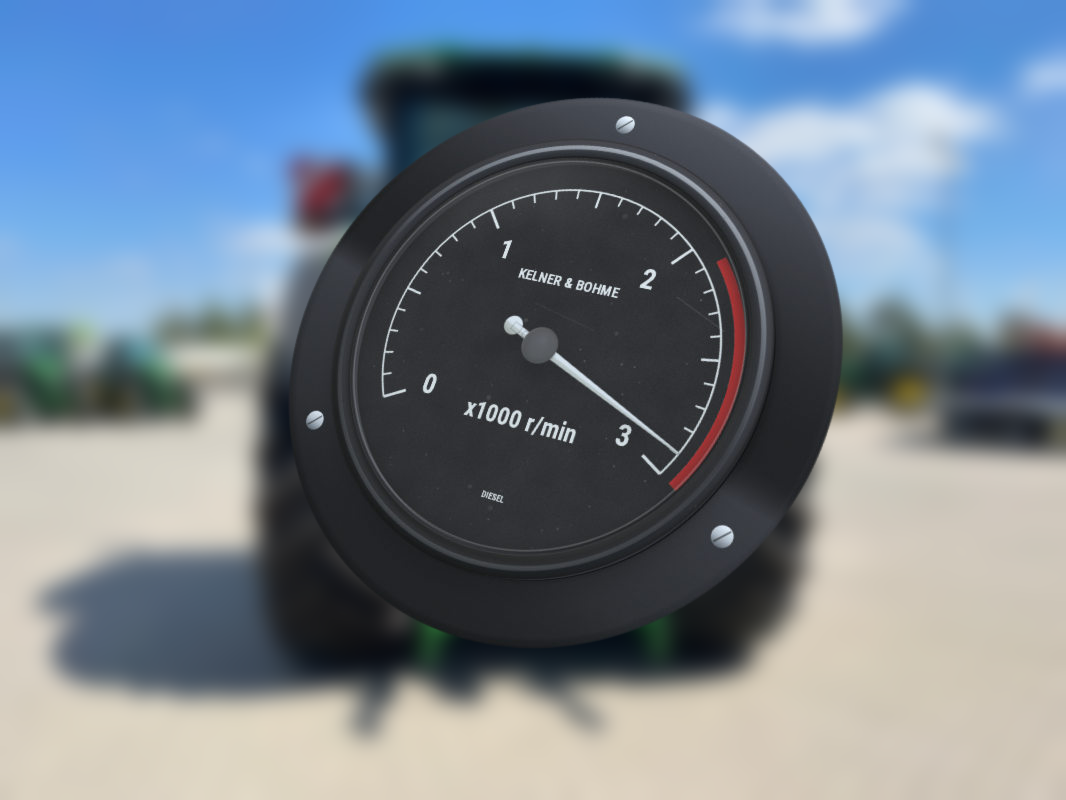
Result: 2900,rpm
